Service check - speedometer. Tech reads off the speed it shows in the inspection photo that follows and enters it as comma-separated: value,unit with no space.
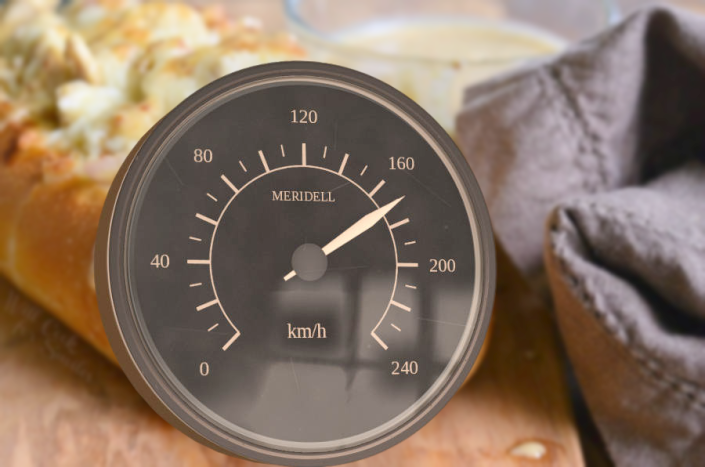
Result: 170,km/h
